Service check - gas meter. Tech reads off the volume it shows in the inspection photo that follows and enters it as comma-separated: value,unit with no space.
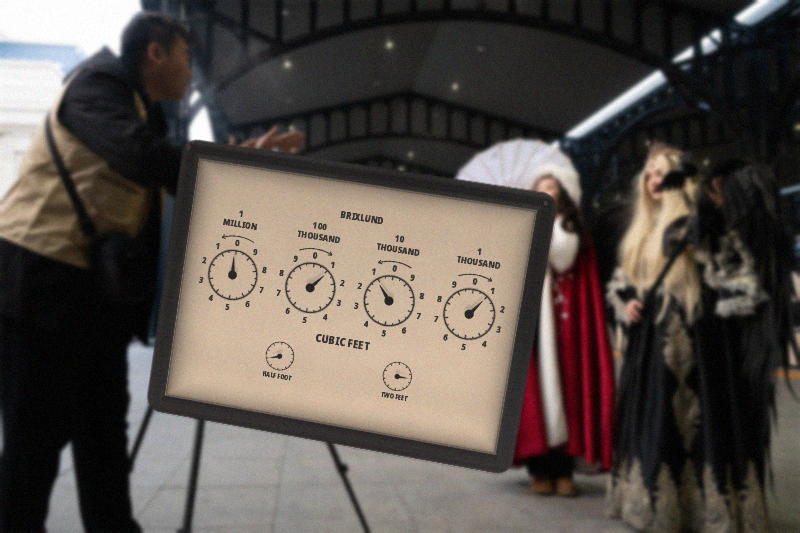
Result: 11100,ft³
